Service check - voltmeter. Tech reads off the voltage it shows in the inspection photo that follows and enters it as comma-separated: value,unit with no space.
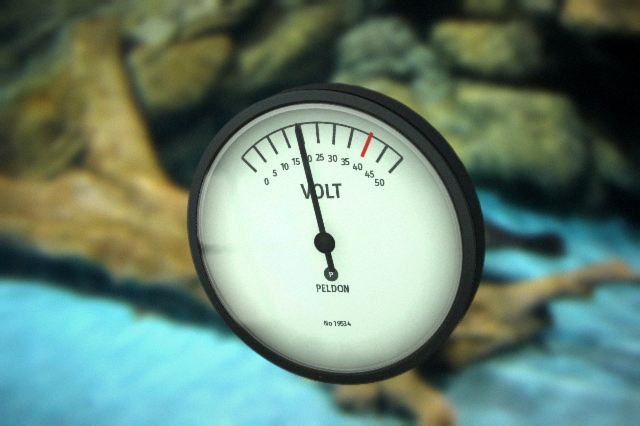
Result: 20,V
